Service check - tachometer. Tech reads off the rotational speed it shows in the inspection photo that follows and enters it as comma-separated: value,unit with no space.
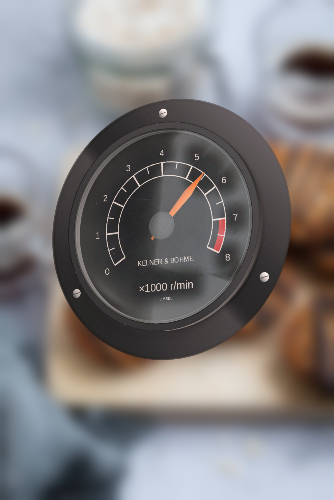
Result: 5500,rpm
